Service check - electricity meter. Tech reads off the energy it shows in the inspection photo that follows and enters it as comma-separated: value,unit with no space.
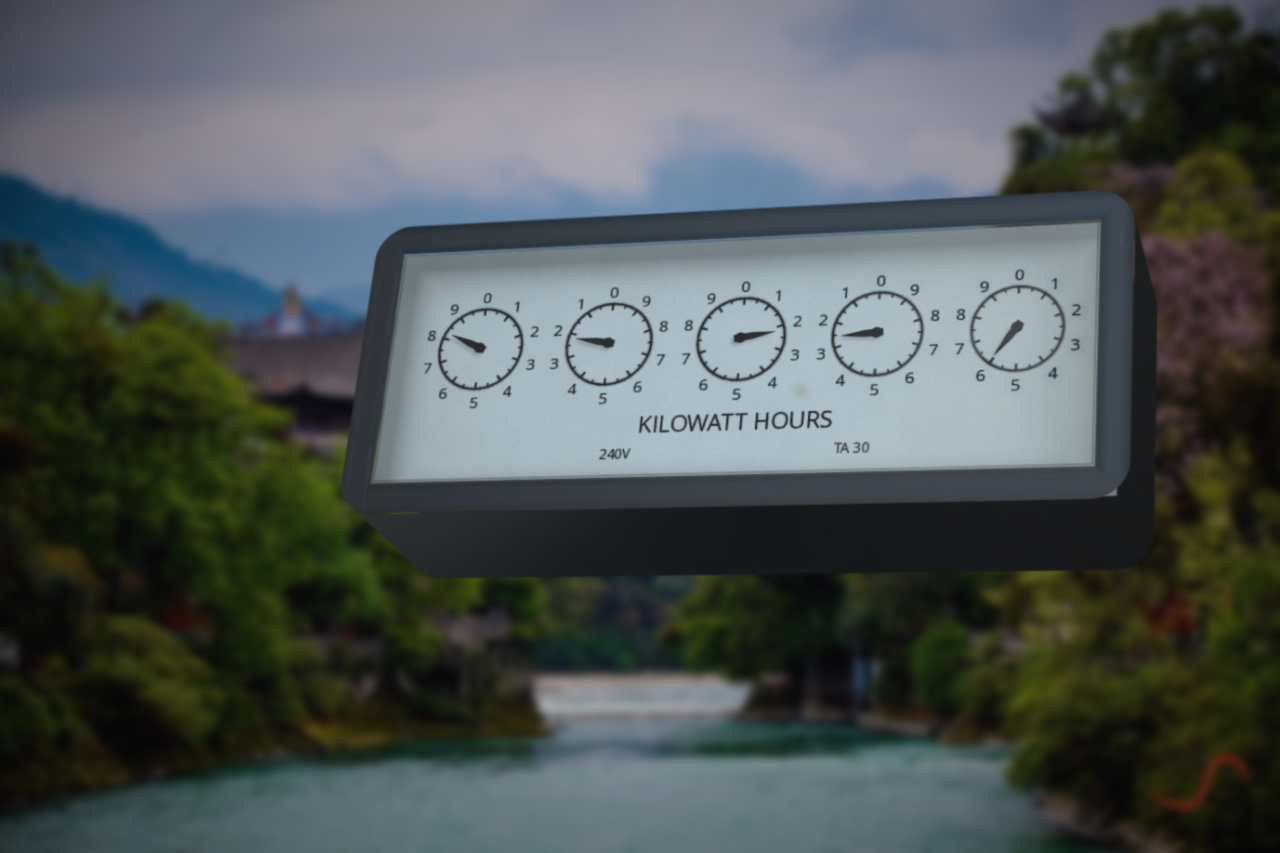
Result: 82226,kWh
